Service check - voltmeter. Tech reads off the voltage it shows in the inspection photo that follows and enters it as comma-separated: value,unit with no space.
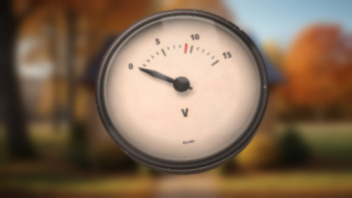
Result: 0,V
